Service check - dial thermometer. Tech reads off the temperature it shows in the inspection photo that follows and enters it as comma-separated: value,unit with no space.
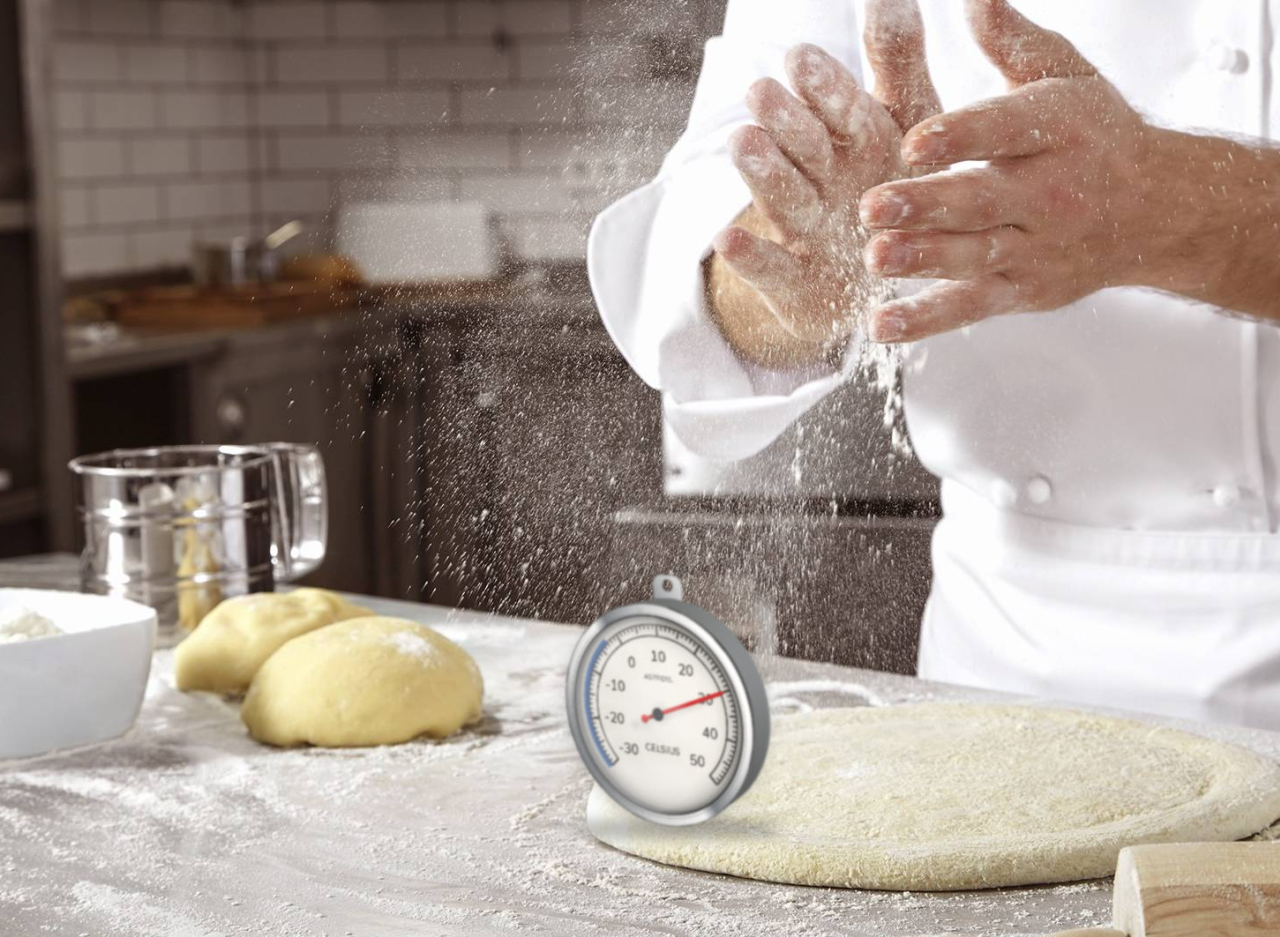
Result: 30,°C
